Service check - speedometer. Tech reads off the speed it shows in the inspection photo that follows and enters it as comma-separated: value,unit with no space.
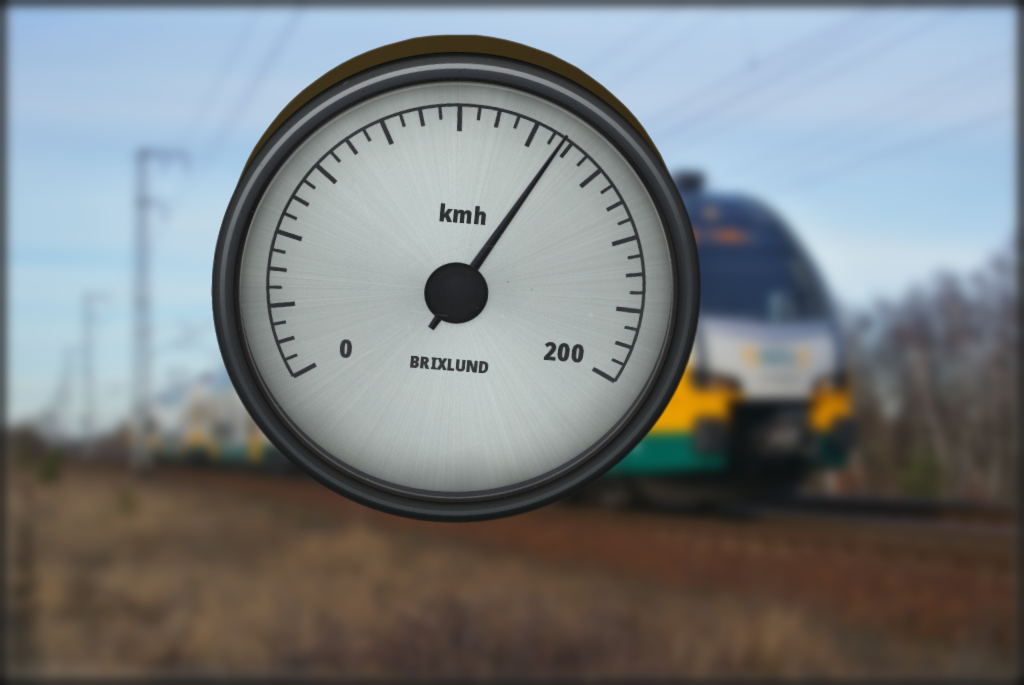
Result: 127.5,km/h
